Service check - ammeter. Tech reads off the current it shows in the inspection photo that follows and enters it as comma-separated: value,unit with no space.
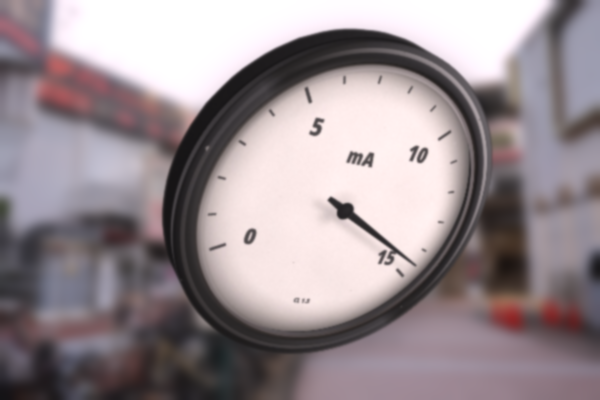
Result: 14.5,mA
